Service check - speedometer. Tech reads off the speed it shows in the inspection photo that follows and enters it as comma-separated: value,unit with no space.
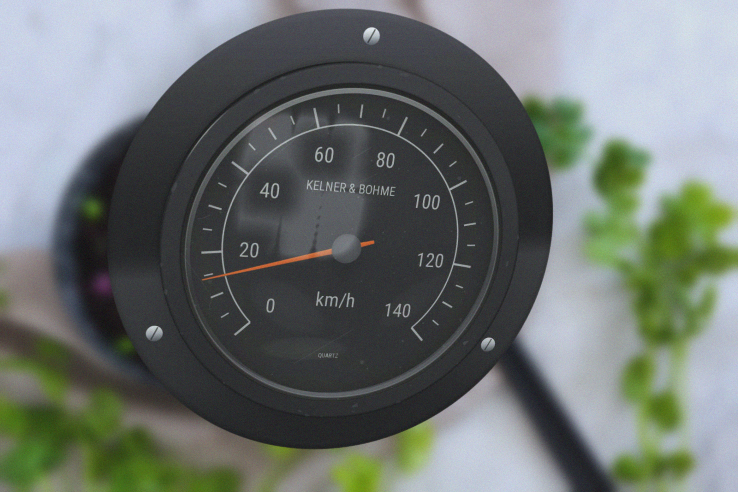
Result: 15,km/h
